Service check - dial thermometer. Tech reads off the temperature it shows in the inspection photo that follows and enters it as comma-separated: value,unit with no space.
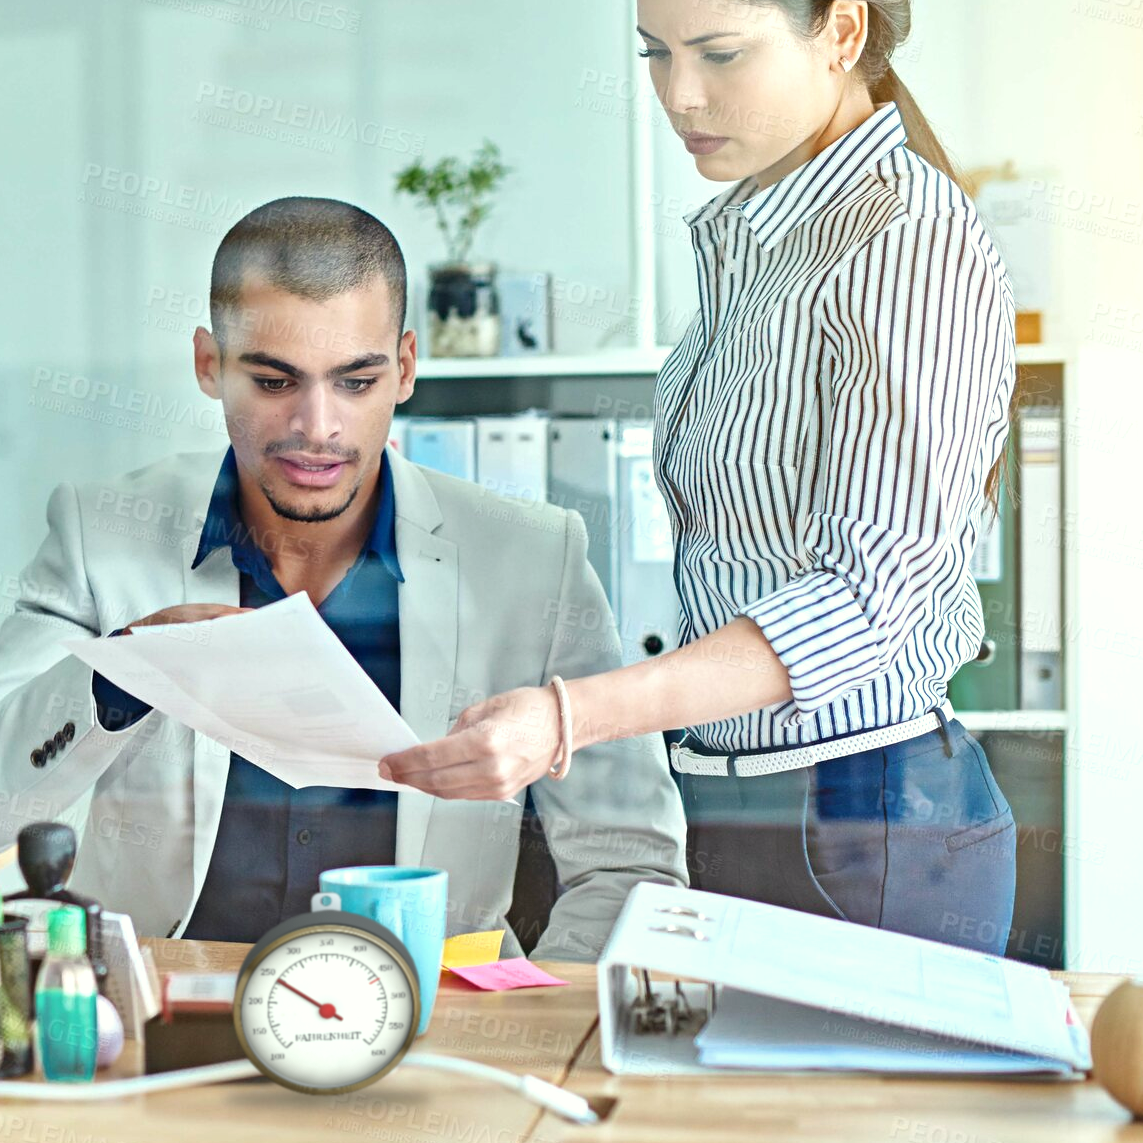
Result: 250,°F
